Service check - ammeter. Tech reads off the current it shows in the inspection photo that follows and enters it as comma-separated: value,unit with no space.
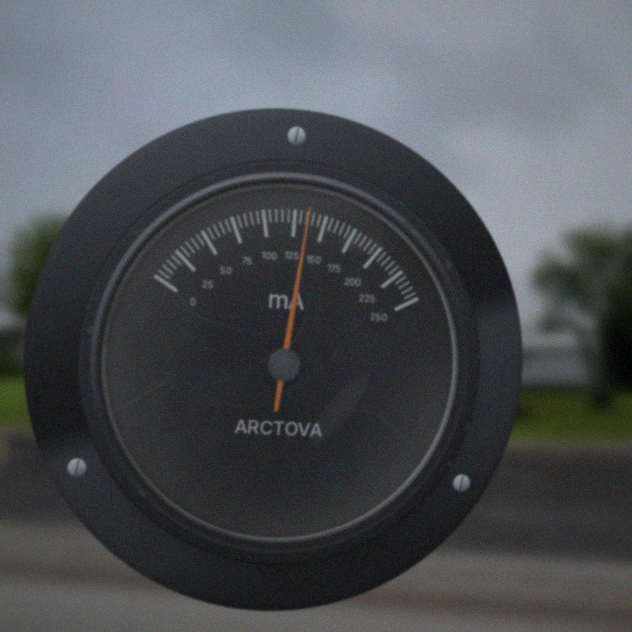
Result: 135,mA
